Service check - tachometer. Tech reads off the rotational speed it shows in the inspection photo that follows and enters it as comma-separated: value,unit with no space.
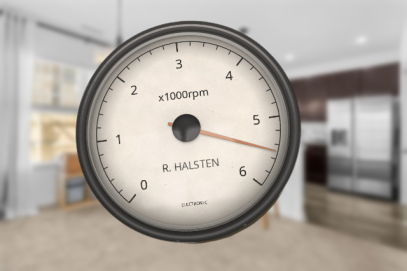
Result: 5500,rpm
